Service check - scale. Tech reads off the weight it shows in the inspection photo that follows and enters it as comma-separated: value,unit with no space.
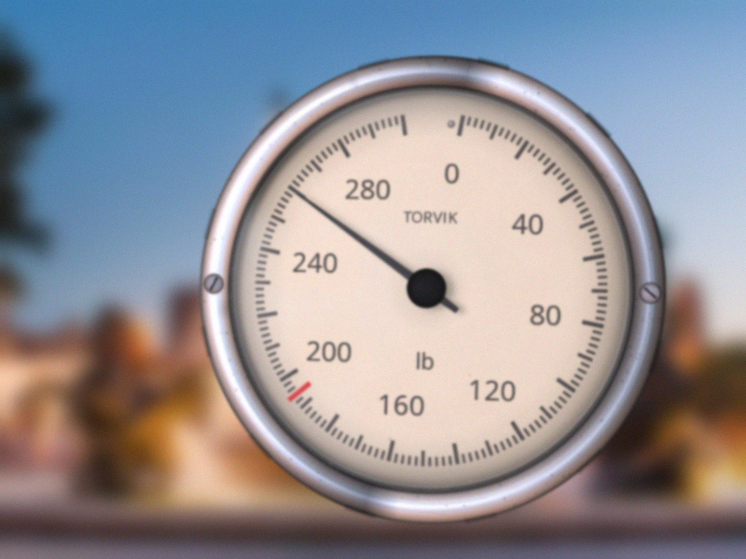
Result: 260,lb
